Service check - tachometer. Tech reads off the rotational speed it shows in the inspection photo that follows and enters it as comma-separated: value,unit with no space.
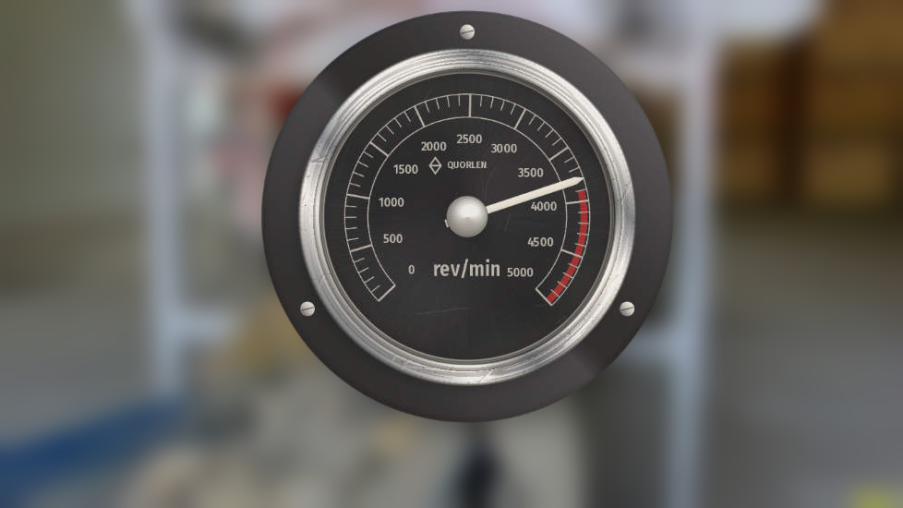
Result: 3800,rpm
